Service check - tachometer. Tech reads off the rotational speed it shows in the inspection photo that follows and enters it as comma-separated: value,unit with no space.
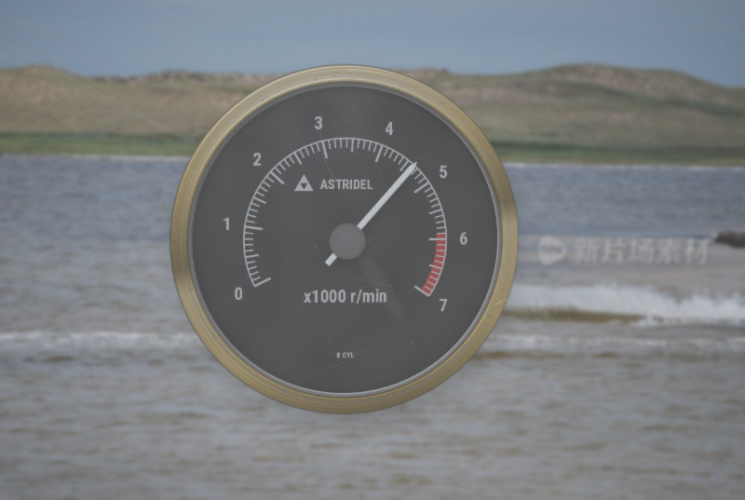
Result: 4600,rpm
